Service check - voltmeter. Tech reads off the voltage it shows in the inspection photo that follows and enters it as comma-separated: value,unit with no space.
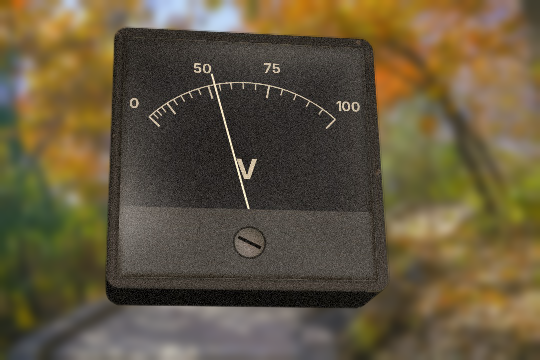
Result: 52.5,V
